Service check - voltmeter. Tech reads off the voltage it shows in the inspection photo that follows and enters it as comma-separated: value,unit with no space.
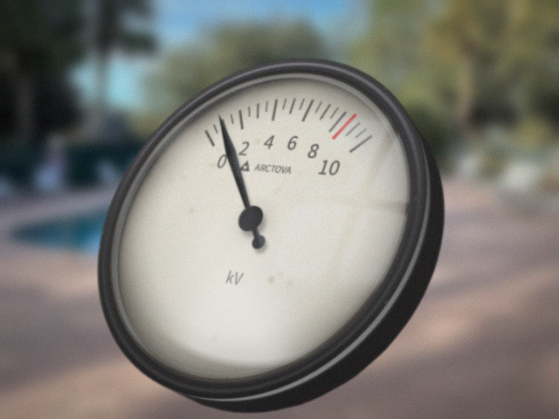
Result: 1,kV
